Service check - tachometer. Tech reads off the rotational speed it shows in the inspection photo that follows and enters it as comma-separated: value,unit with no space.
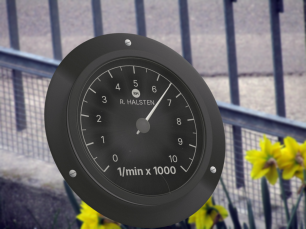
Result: 6500,rpm
